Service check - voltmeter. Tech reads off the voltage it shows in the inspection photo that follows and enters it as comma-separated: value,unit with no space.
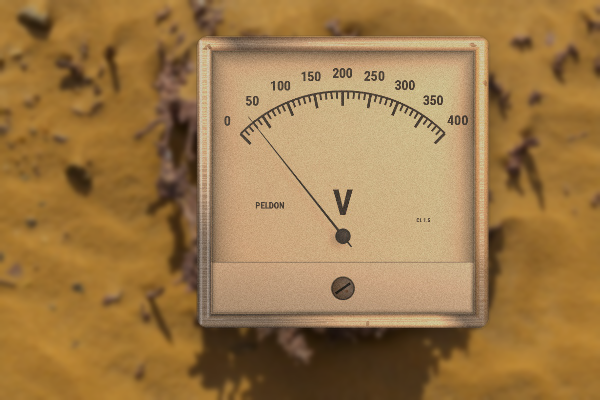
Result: 30,V
